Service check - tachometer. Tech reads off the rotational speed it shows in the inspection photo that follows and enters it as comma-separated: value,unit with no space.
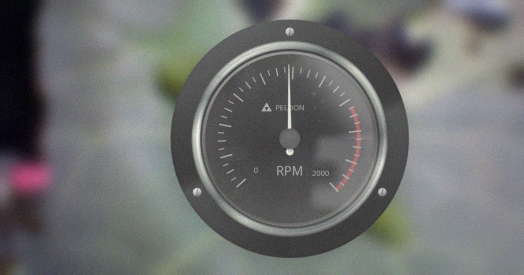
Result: 975,rpm
